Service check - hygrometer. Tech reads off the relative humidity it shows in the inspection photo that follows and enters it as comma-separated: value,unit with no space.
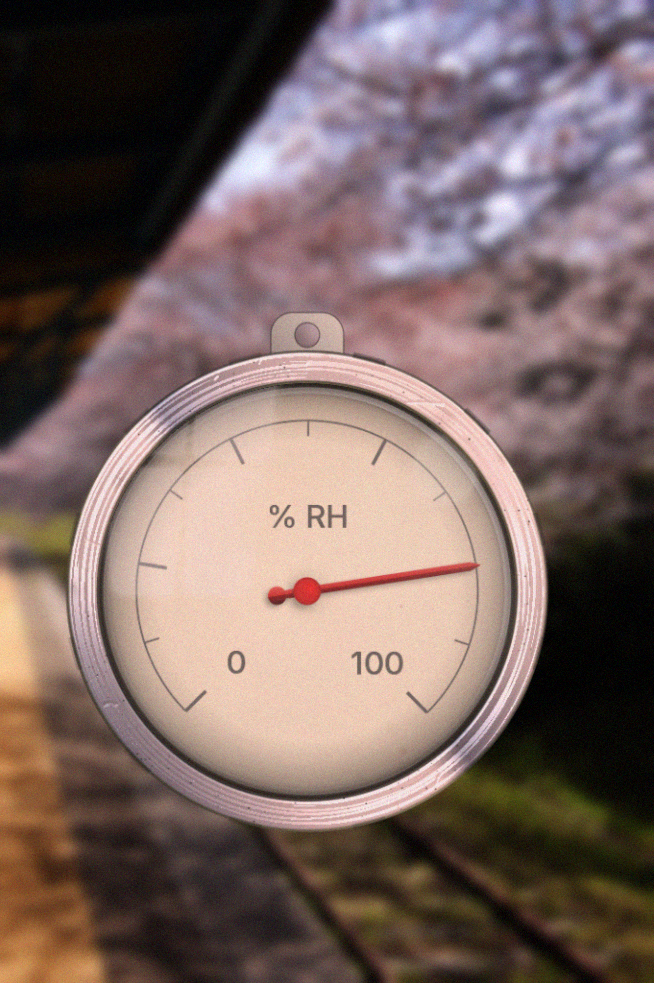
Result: 80,%
